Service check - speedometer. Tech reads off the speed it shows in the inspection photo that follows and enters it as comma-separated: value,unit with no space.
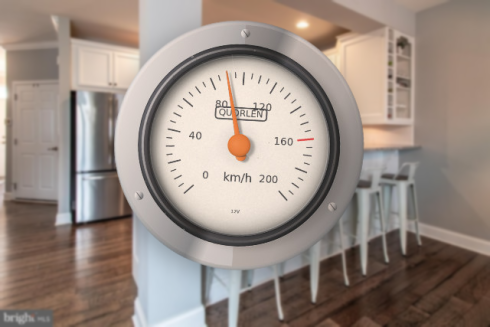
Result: 90,km/h
